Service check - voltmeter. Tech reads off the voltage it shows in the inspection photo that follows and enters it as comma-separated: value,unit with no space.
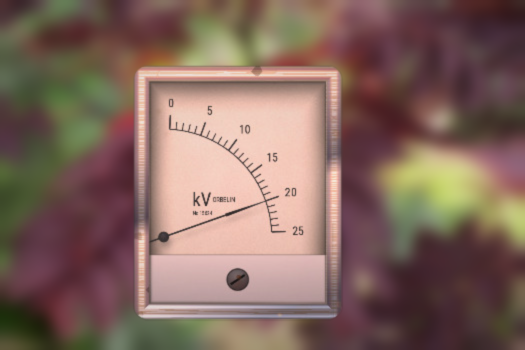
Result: 20,kV
